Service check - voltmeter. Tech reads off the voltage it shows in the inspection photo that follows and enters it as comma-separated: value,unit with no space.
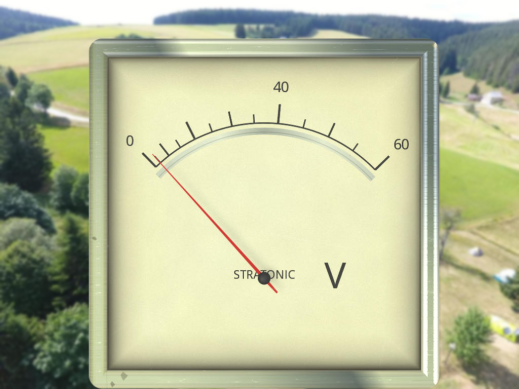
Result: 5,V
